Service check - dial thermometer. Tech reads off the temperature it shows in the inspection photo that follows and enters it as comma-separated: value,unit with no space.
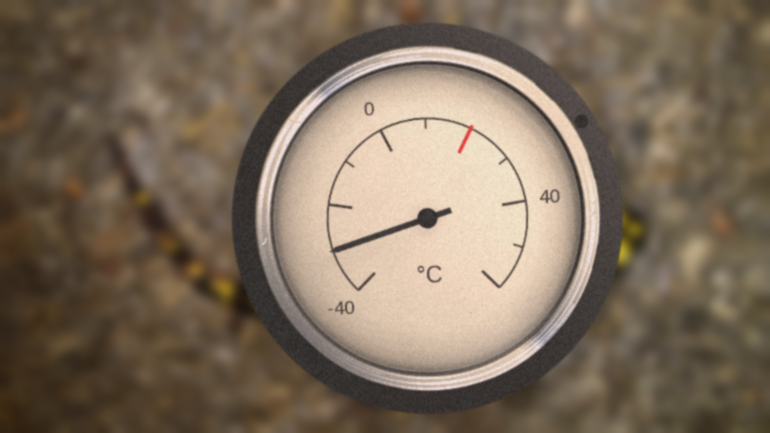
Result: -30,°C
